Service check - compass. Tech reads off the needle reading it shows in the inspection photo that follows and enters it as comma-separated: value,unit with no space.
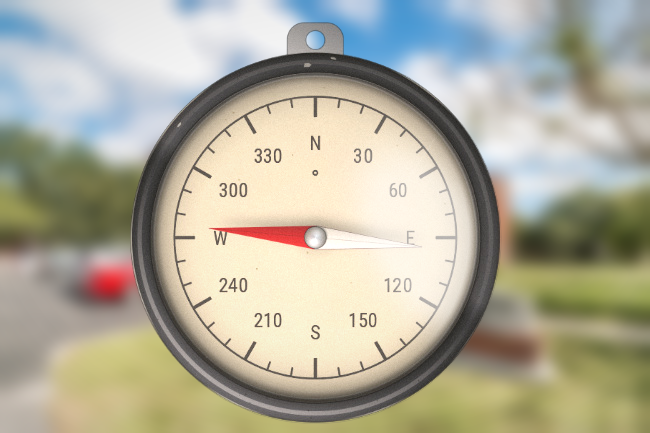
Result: 275,°
